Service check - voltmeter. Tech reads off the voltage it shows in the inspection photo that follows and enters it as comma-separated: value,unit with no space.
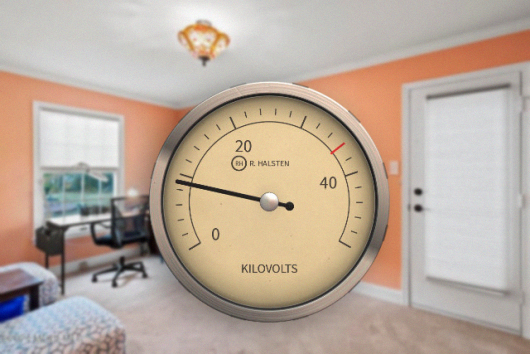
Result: 9,kV
